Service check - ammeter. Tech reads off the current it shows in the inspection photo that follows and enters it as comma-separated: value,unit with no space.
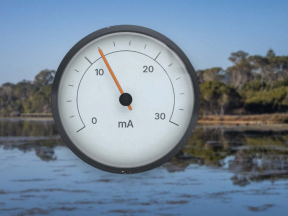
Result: 12,mA
